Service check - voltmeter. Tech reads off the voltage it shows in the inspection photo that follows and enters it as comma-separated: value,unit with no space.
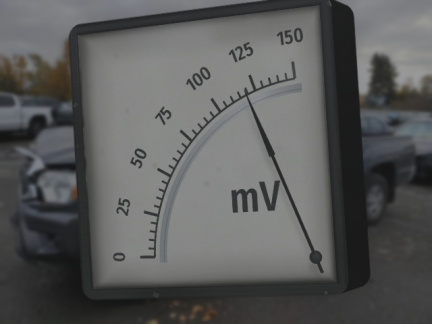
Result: 120,mV
